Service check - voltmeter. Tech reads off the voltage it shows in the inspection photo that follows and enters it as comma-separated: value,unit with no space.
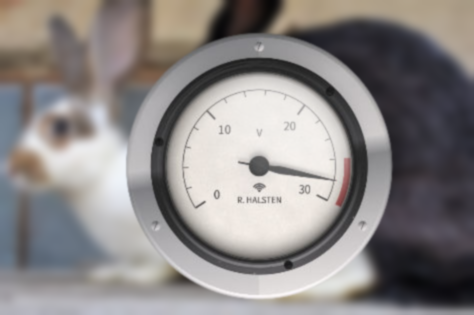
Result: 28,V
